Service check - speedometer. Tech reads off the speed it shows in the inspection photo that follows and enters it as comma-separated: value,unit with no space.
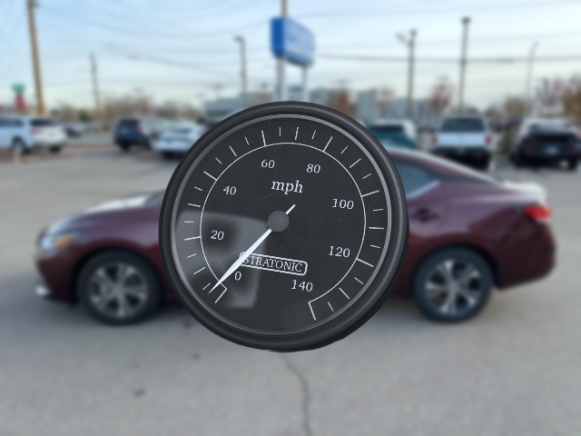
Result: 2.5,mph
